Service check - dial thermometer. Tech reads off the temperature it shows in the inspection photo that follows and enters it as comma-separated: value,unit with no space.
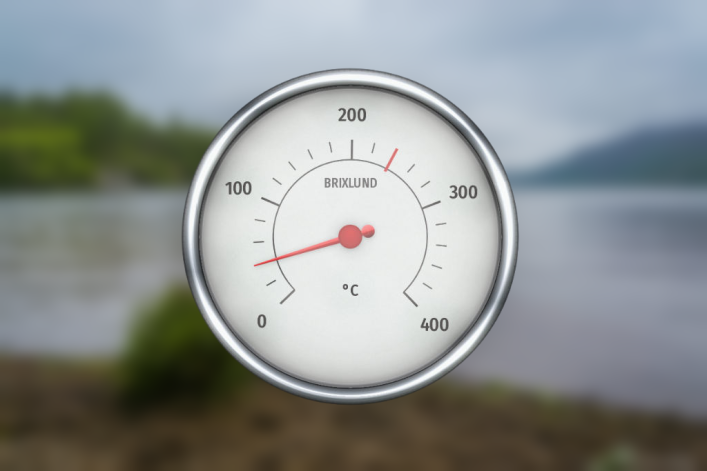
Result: 40,°C
